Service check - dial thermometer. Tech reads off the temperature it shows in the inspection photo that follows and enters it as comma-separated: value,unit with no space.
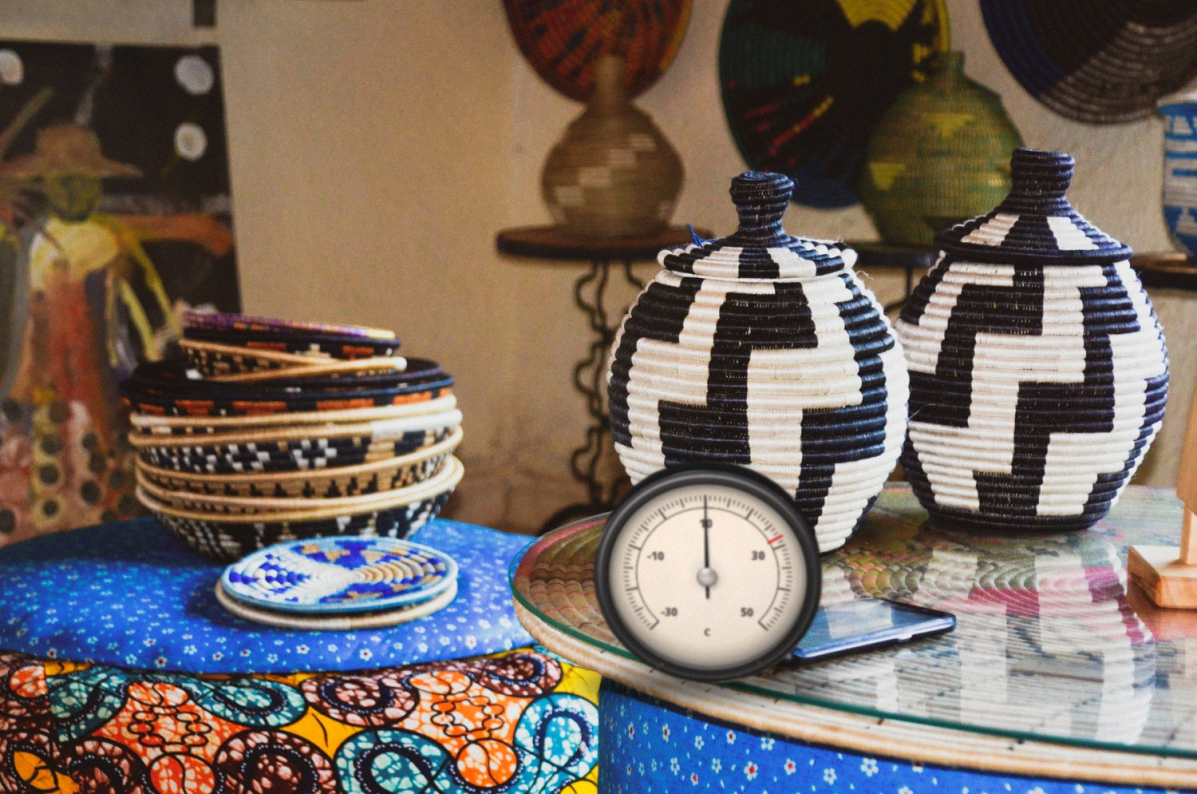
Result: 10,°C
